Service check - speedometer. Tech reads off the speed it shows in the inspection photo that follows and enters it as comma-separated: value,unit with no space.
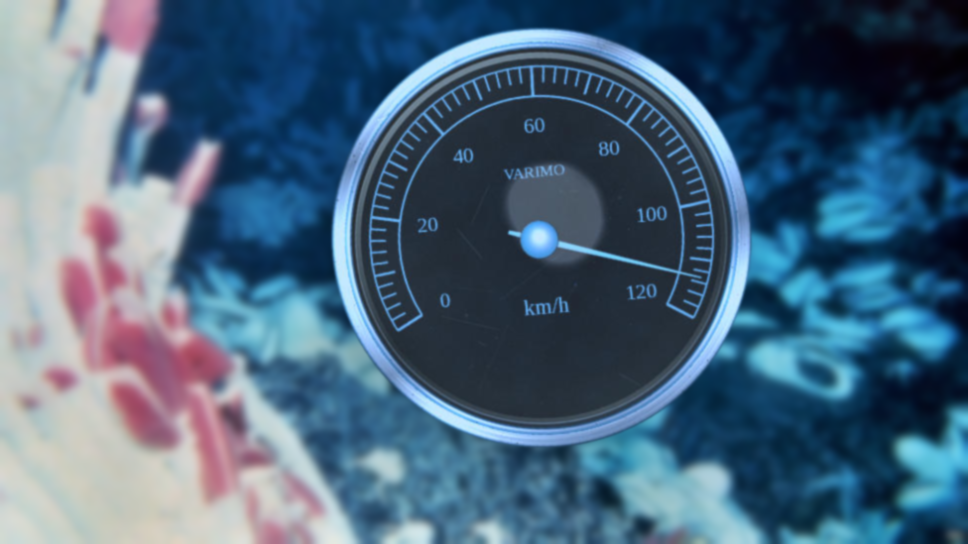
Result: 113,km/h
